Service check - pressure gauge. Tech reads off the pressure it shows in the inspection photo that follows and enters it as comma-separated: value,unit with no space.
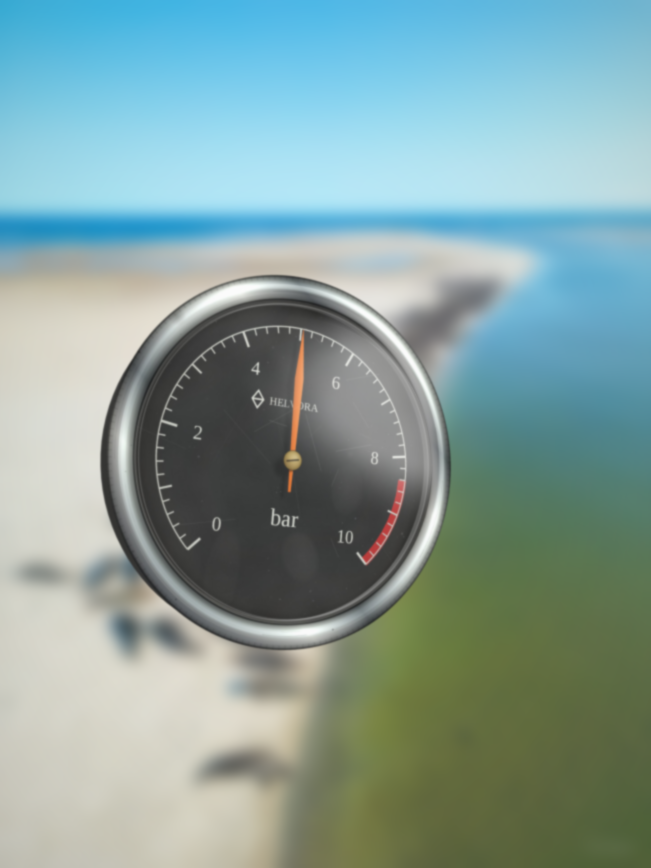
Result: 5,bar
